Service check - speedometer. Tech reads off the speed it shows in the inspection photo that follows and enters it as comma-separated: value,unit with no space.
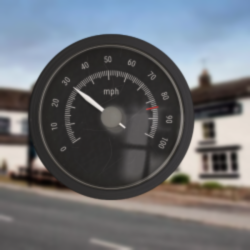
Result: 30,mph
